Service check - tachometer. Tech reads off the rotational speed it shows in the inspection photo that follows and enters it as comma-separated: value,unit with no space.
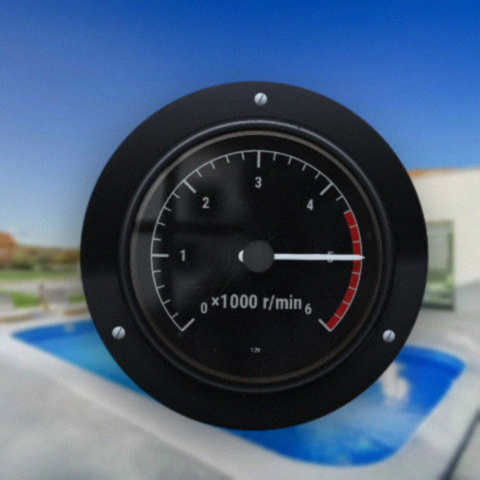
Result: 5000,rpm
